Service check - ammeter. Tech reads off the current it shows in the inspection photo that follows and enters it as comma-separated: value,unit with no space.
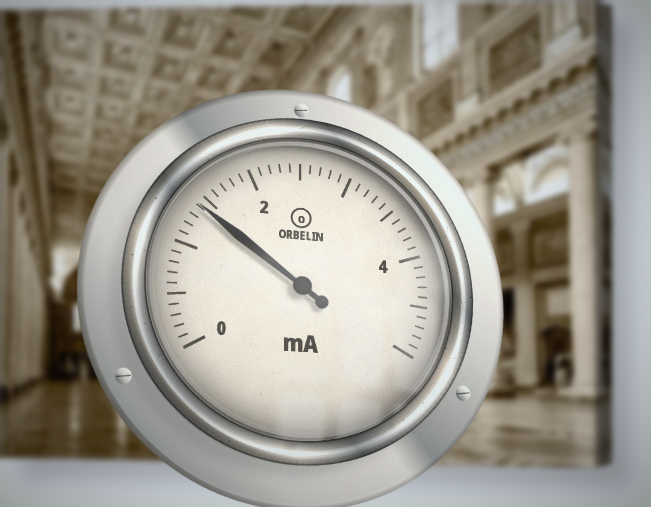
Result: 1.4,mA
